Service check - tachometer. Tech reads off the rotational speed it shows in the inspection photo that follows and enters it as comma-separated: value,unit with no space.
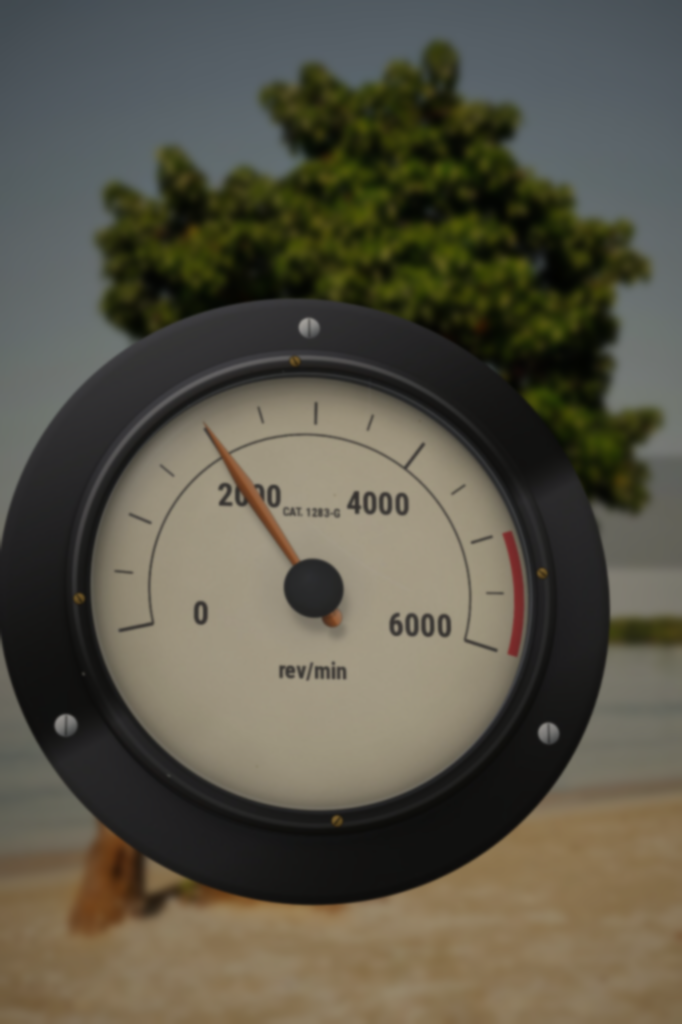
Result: 2000,rpm
